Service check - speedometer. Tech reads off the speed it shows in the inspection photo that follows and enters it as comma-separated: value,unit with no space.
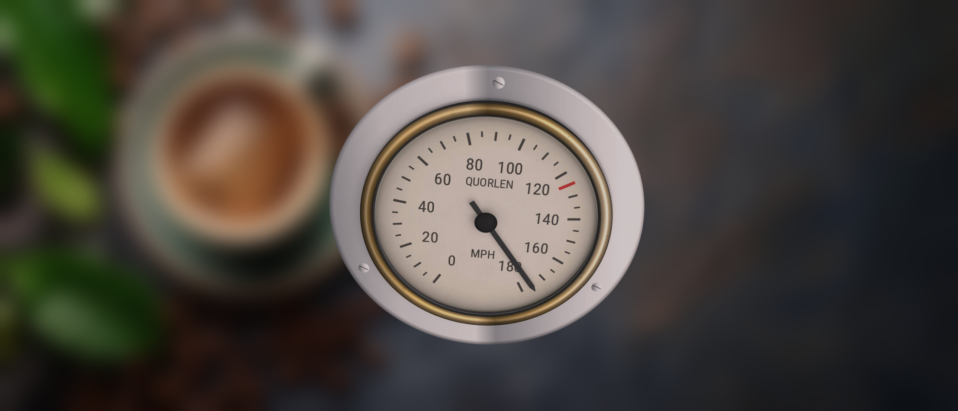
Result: 175,mph
